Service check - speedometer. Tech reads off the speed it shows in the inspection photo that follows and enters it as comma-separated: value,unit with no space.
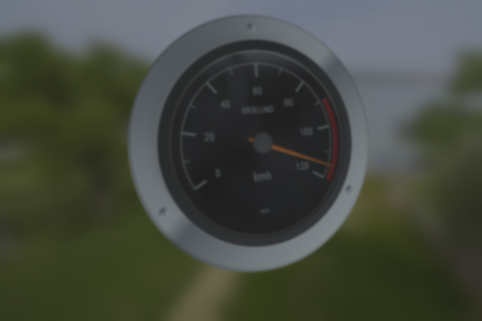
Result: 115,km/h
